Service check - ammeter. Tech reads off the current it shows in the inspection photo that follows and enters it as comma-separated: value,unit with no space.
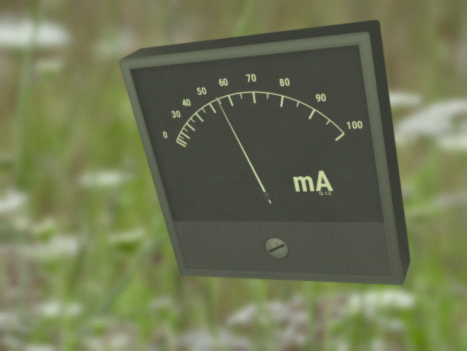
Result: 55,mA
